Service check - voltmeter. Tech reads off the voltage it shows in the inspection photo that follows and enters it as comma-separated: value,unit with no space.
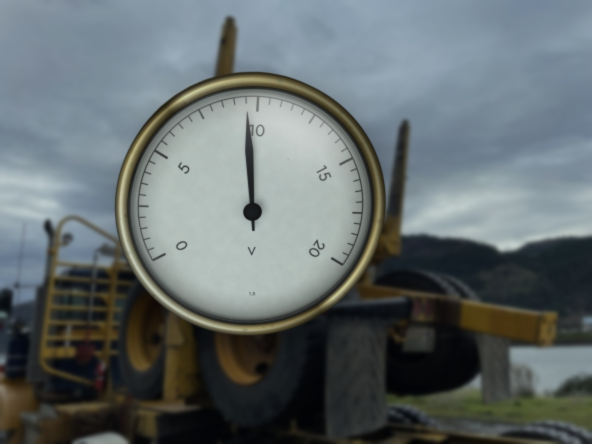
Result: 9.5,V
